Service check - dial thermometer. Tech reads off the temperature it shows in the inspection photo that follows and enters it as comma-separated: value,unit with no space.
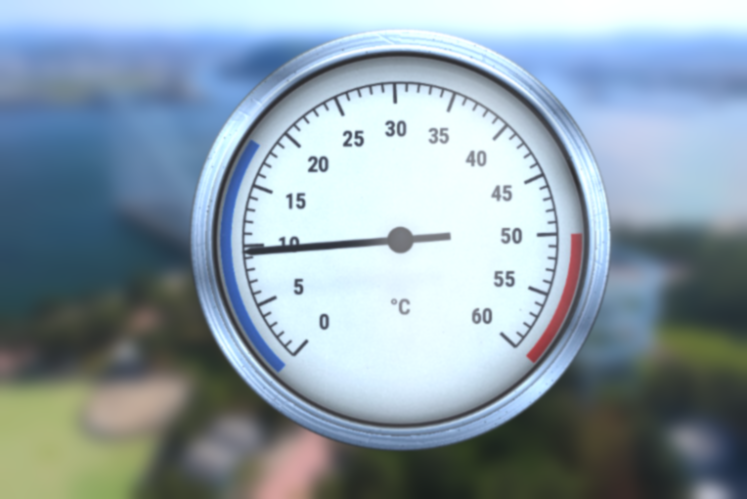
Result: 9.5,°C
